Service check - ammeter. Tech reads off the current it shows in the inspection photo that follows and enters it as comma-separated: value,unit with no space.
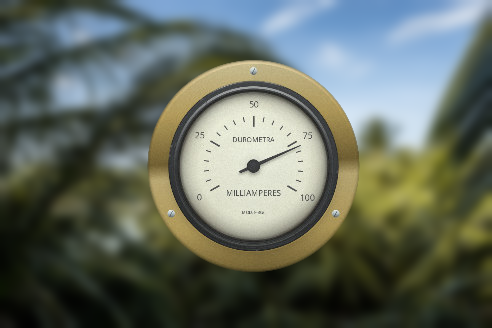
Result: 77.5,mA
